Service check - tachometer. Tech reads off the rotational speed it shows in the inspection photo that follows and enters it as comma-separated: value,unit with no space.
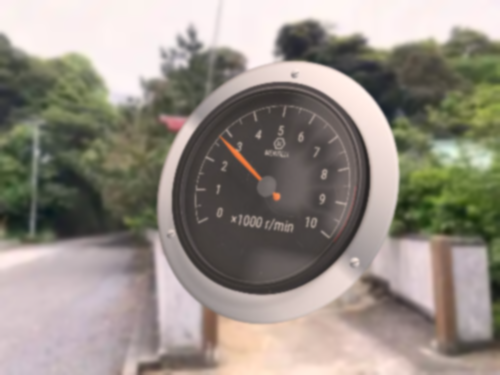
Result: 2750,rpm
